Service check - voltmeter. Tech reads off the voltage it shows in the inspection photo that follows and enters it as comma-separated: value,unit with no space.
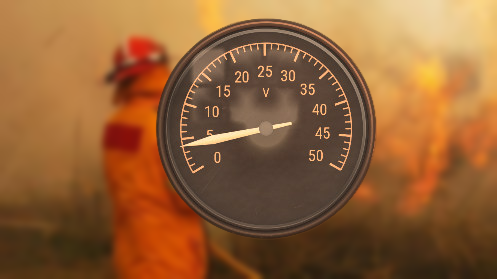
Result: 4,V
